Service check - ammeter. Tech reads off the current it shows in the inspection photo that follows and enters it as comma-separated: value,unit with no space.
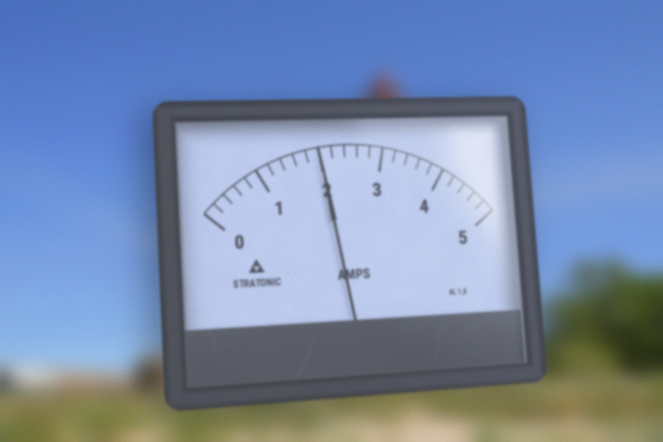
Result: 2,A
